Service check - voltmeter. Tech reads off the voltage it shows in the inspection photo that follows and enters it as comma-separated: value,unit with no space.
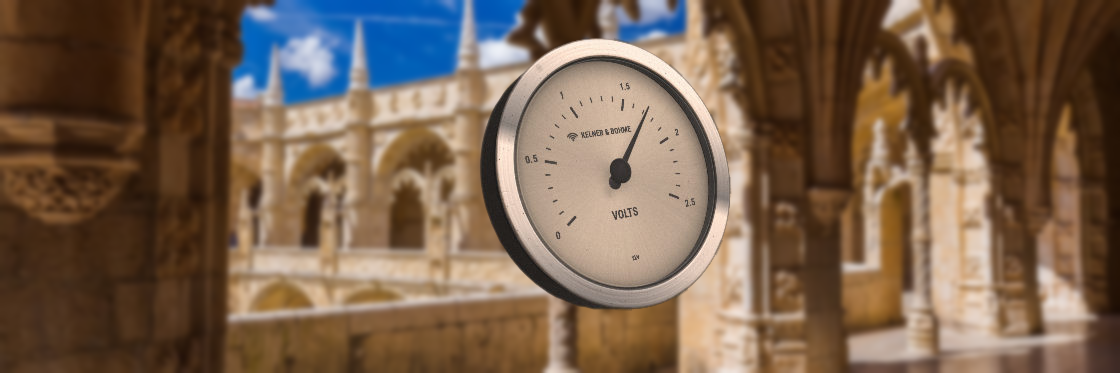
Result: 1.7,V
